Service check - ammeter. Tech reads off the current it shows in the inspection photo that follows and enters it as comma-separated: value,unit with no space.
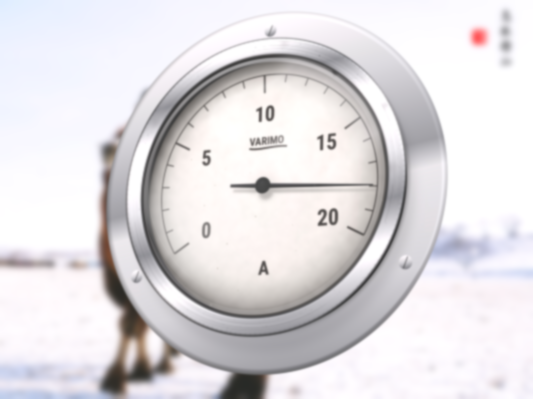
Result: 18,A
